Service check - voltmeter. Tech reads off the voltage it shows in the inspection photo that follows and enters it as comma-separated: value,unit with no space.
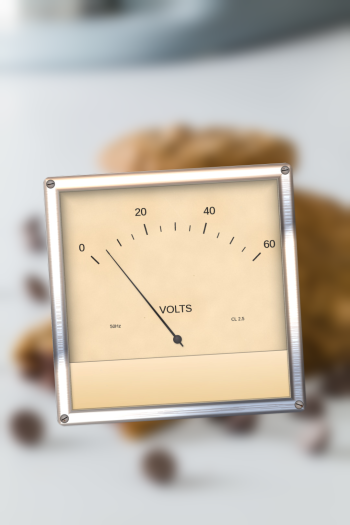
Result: 5,V
